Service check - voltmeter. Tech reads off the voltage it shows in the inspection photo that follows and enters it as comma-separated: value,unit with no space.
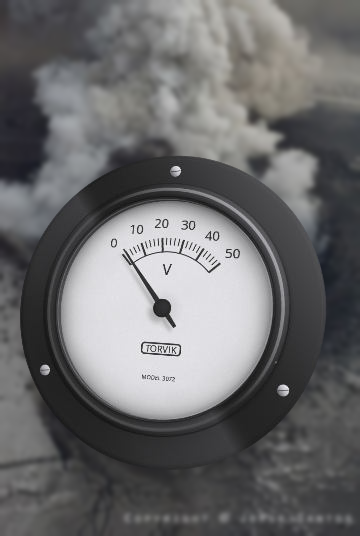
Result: 2,V
